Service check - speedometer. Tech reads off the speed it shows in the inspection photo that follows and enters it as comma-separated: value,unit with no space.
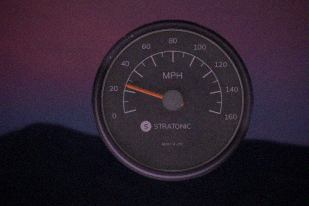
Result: 25,mph
